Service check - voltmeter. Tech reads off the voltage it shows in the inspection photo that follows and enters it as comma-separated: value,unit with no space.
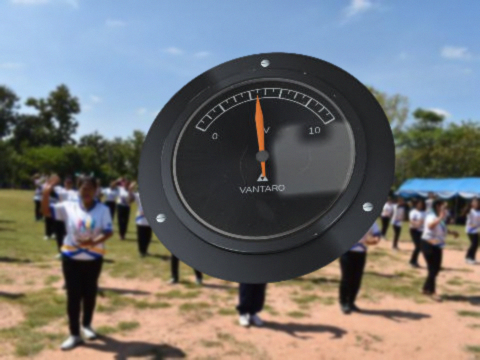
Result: 4.5,kV
